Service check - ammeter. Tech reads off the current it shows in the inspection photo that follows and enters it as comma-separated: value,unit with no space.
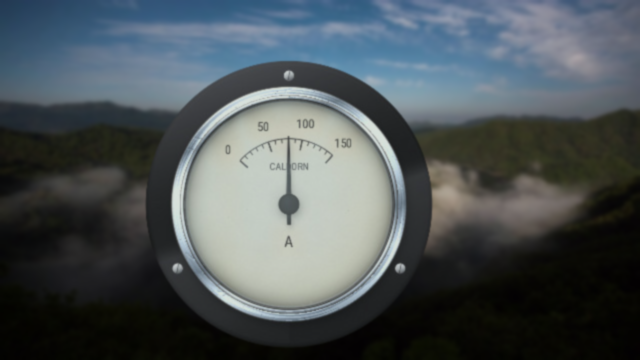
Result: 80,A
